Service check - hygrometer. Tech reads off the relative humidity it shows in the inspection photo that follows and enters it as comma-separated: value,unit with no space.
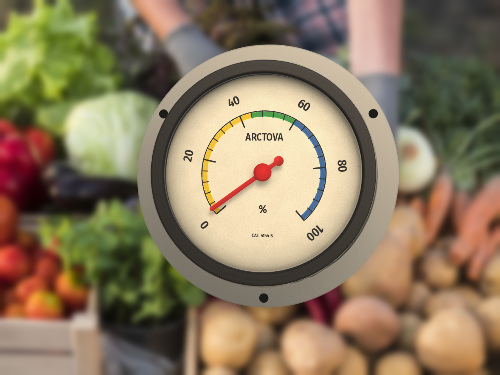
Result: 2,%
